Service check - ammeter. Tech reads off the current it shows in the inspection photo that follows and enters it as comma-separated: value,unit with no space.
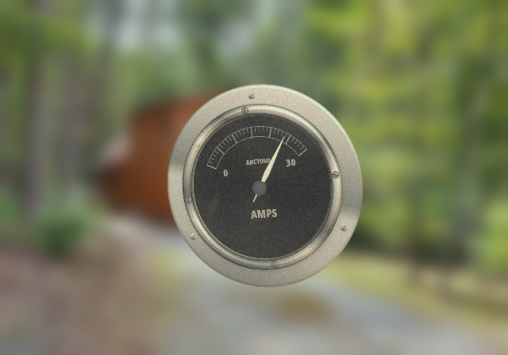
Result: 24,A
